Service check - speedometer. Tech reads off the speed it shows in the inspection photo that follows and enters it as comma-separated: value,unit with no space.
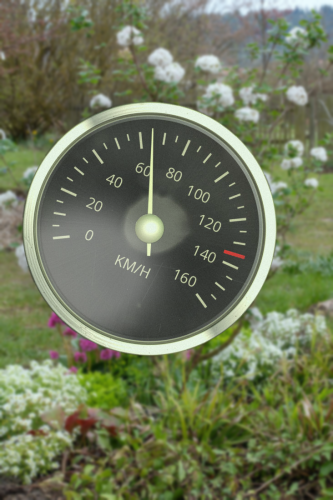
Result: 65,km/h
